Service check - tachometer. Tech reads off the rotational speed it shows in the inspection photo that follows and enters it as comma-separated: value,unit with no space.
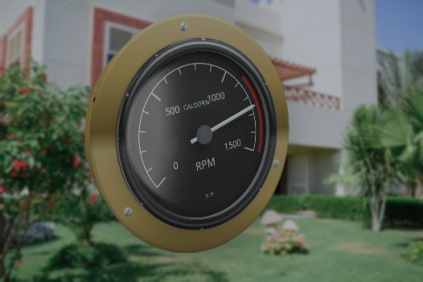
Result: 1250,rpm
